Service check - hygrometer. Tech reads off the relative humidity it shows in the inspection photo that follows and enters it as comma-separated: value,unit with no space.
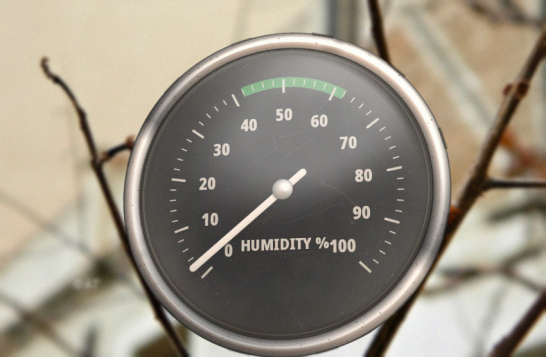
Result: 2,%
